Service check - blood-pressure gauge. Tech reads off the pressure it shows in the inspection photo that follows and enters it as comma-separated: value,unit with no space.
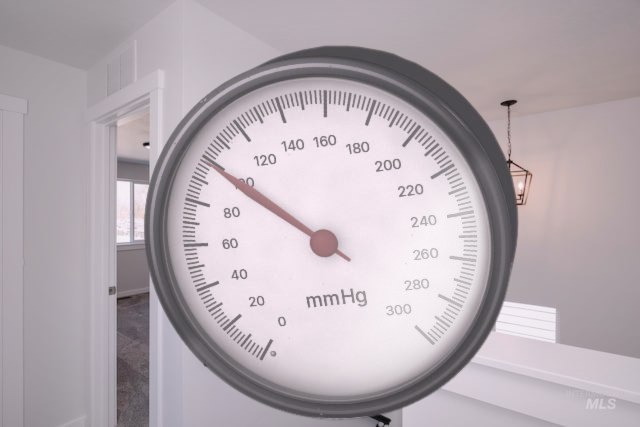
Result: 100,mmHg
